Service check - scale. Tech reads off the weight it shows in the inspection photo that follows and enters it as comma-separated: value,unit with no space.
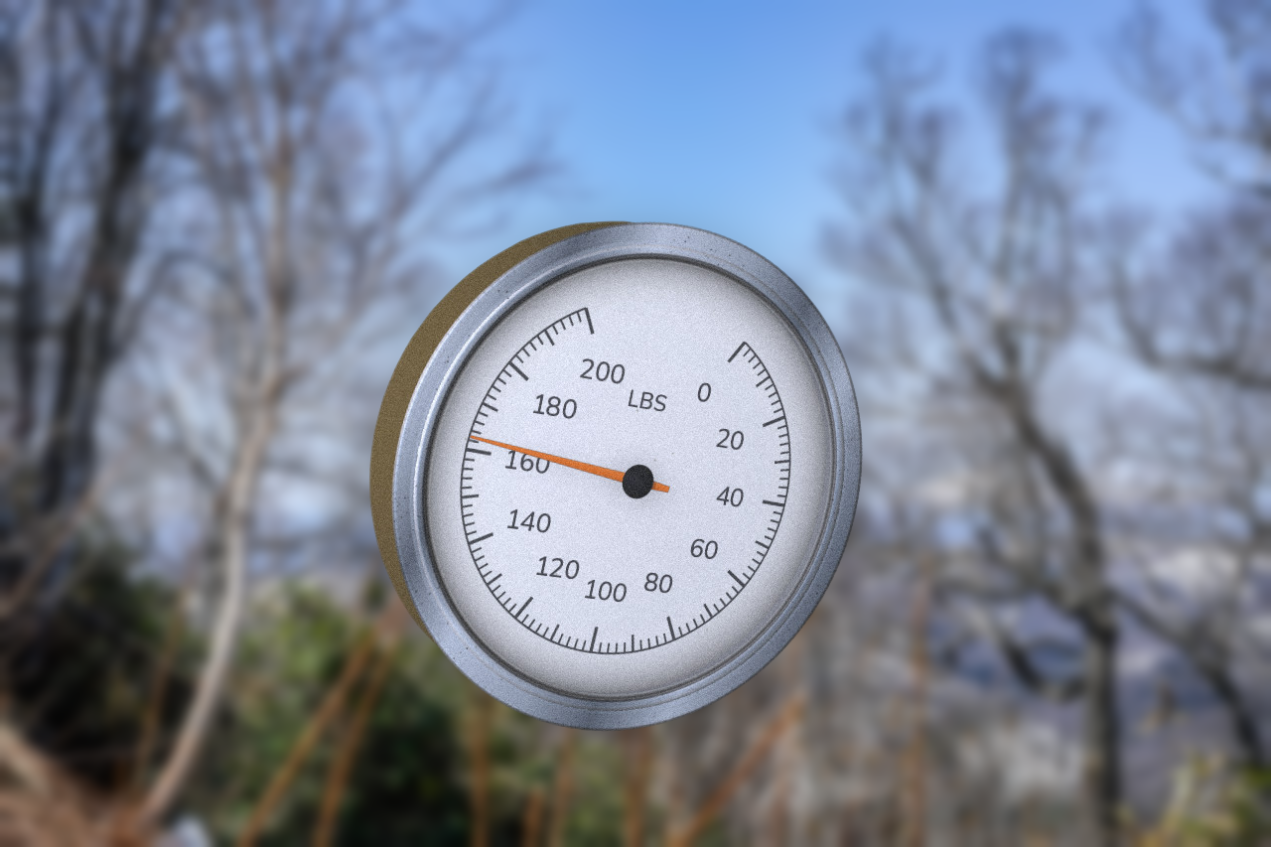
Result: 163,lb
